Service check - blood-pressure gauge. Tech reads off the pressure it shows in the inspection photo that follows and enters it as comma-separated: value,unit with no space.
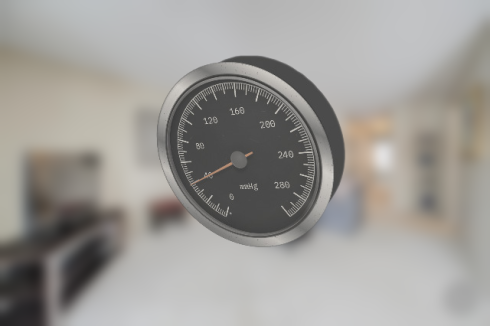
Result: 40,mmHg
